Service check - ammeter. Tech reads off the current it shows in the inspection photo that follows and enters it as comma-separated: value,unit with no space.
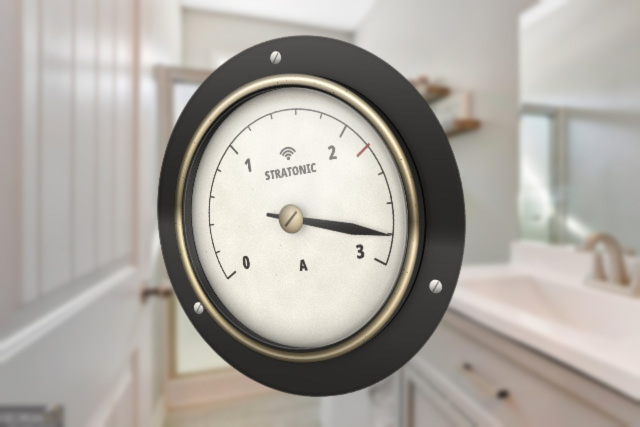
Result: 2.8,A
